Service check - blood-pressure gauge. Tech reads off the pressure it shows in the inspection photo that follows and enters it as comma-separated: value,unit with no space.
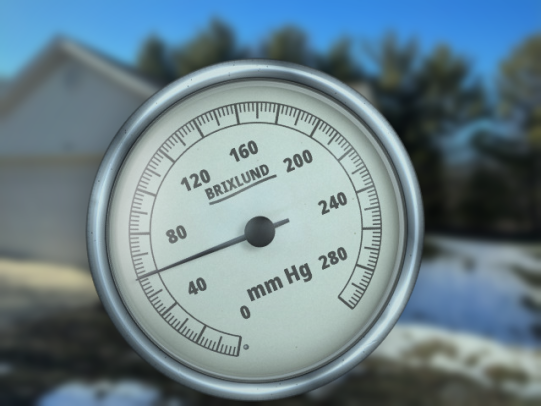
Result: 60,mmHg
